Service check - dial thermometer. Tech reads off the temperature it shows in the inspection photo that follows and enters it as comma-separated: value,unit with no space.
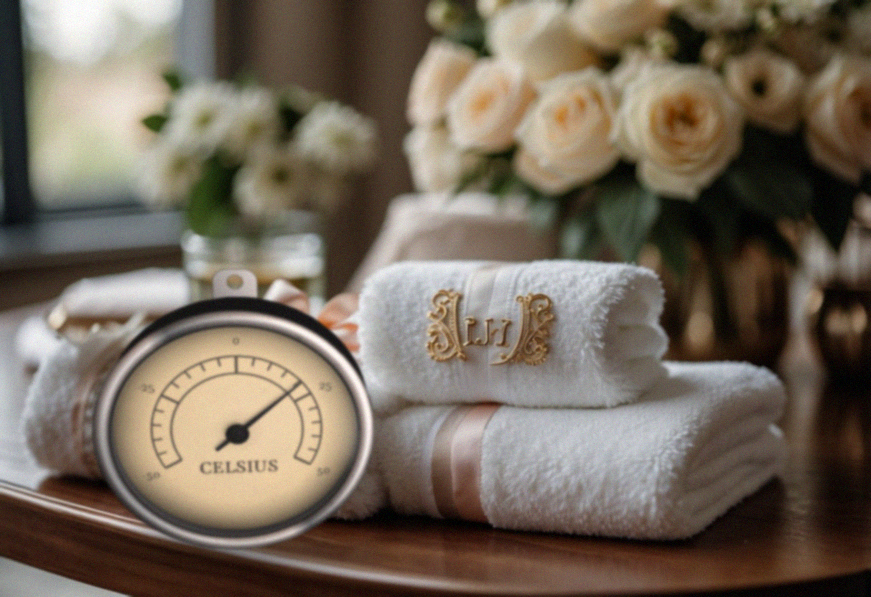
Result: 20,°C
